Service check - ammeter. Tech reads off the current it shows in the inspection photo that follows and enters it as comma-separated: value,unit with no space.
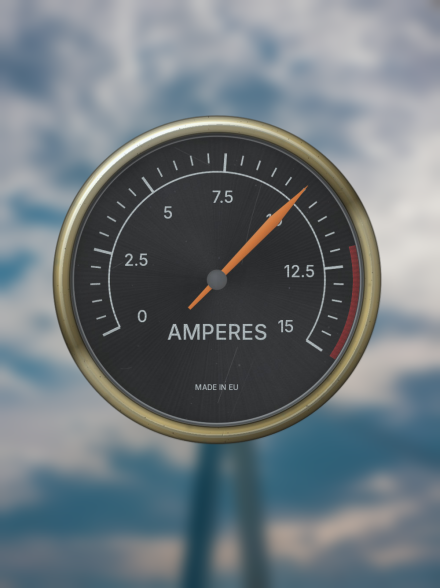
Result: 10,A
